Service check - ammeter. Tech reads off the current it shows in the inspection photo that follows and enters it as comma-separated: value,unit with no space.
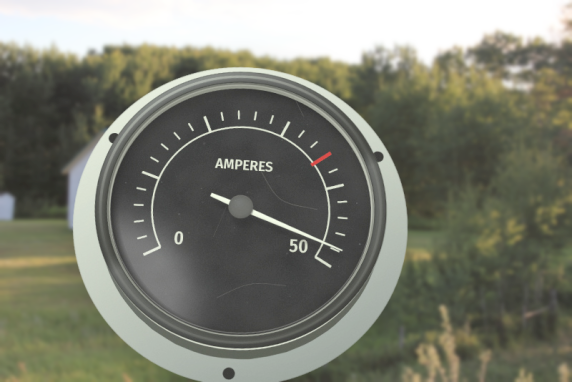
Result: 48,A
